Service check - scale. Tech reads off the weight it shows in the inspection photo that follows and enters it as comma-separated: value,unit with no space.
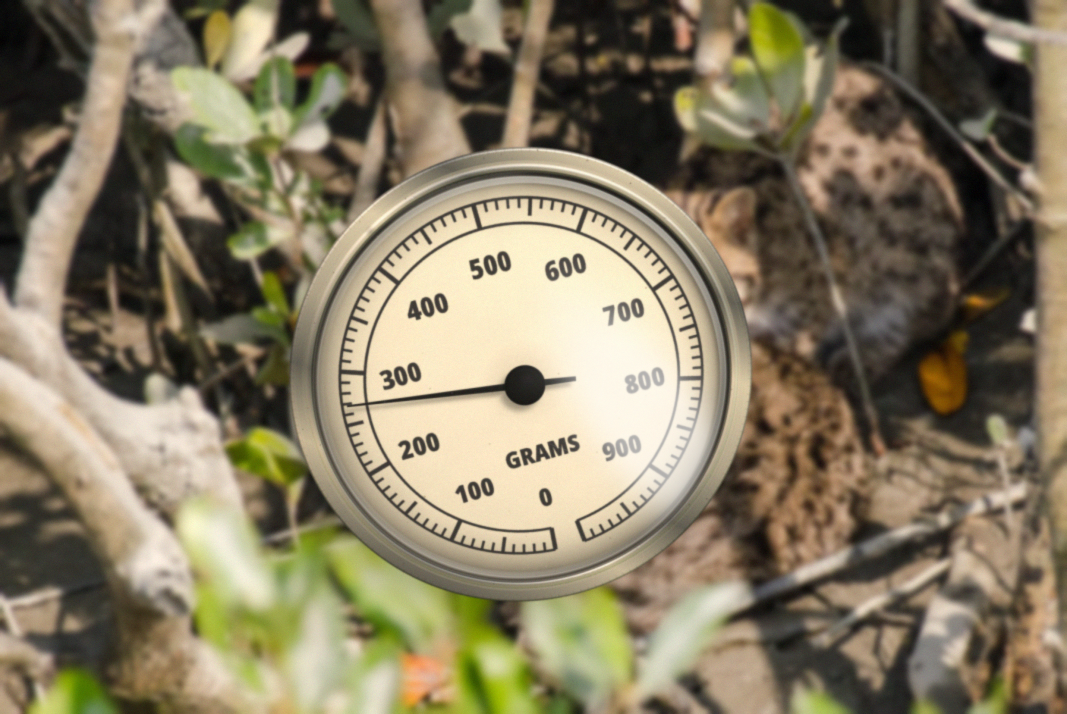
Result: 270,g
